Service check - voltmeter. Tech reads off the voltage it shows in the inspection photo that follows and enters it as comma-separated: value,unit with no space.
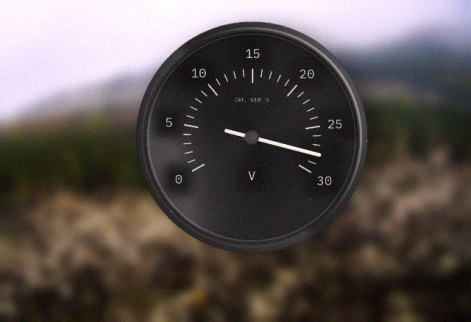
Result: 28,V
